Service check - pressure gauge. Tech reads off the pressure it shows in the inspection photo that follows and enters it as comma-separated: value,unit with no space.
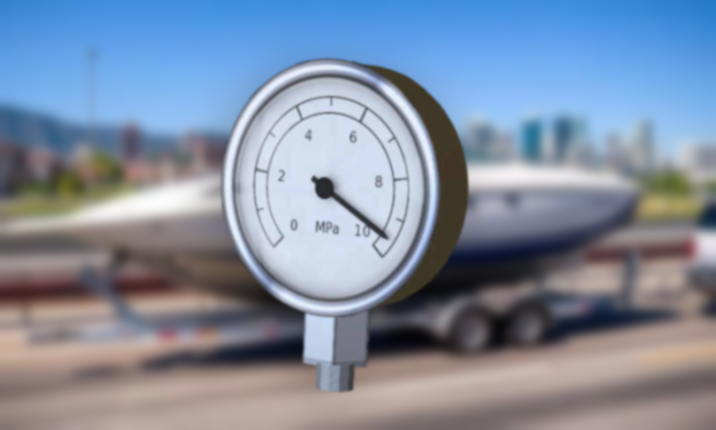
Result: 9.5,MPa
